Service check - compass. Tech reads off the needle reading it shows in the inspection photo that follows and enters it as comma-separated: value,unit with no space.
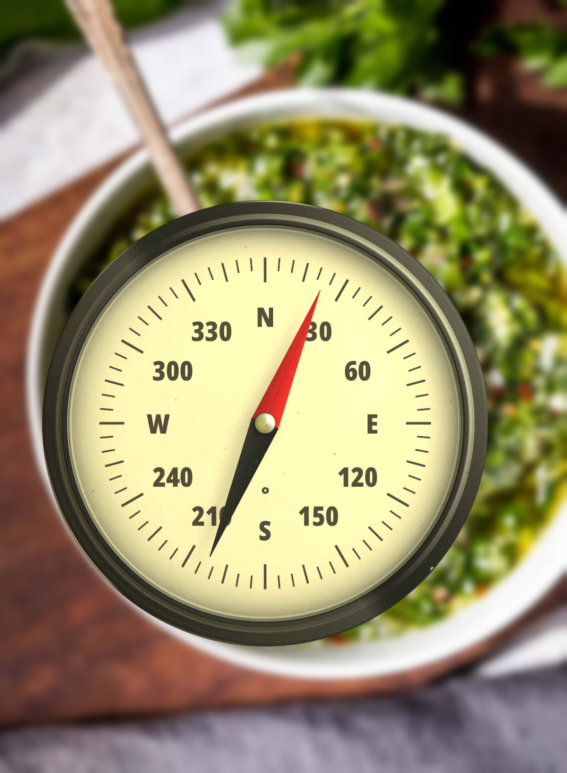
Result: 22.5,°
